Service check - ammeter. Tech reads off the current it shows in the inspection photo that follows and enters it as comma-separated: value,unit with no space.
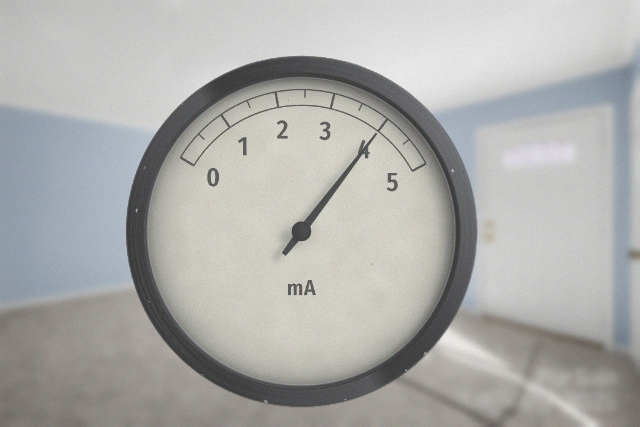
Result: 4,mA
